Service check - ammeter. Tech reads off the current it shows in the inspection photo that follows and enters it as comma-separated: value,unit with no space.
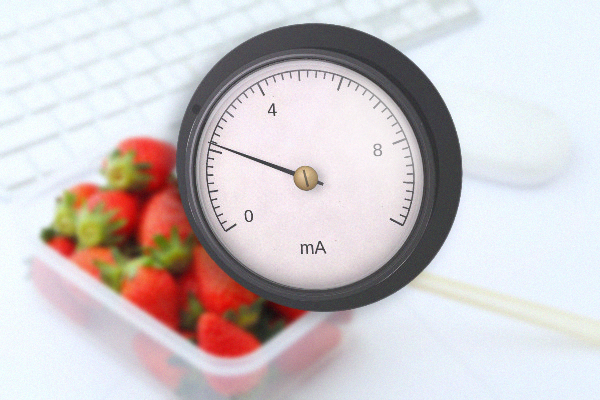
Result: 2.2,mA
